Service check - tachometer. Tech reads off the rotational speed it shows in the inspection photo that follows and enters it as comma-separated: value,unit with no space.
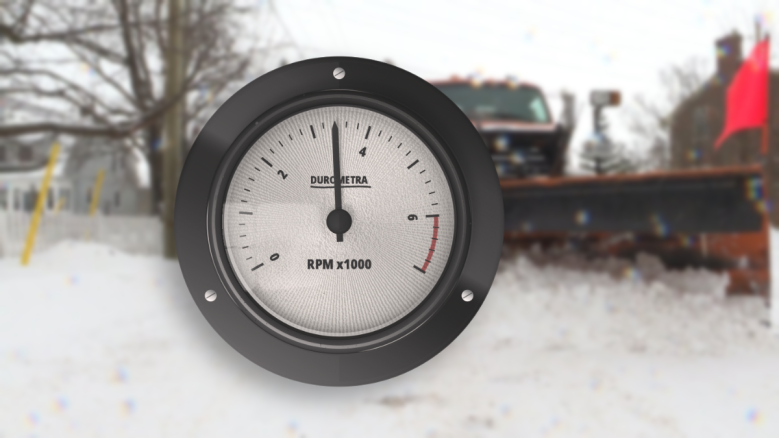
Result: 3400,rpm
